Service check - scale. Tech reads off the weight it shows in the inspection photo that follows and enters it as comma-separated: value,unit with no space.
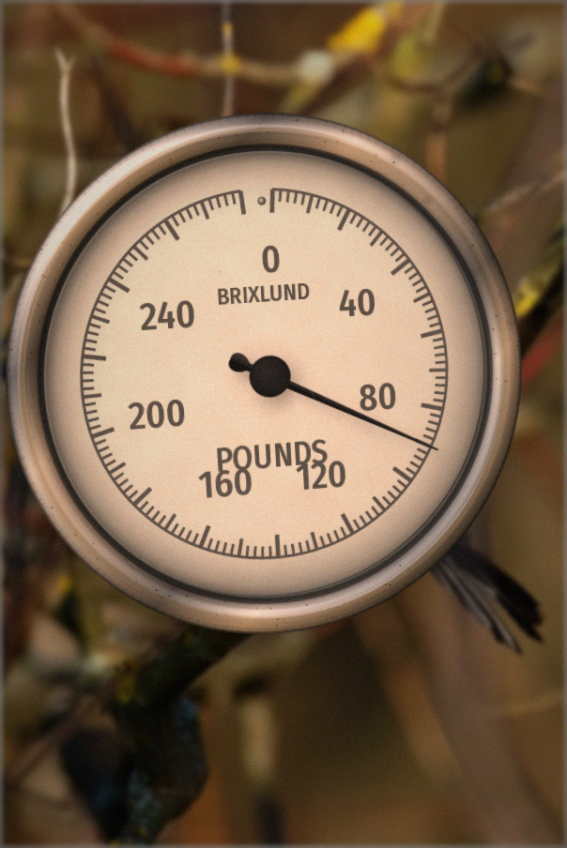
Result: 90,lb
